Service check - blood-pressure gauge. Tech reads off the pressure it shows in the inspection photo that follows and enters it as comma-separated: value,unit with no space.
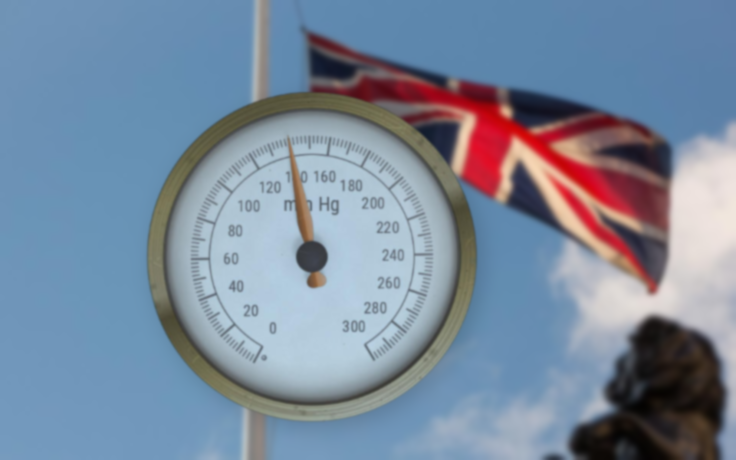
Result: 140,mmHg
